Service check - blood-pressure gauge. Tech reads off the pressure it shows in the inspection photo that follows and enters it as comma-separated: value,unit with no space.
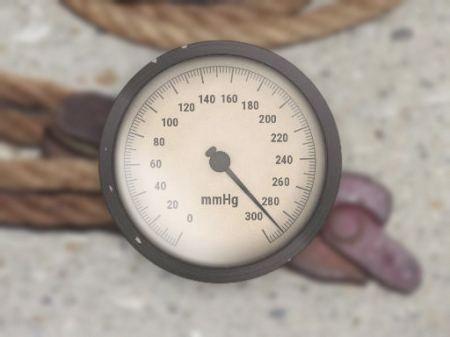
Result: 290,mmHg
